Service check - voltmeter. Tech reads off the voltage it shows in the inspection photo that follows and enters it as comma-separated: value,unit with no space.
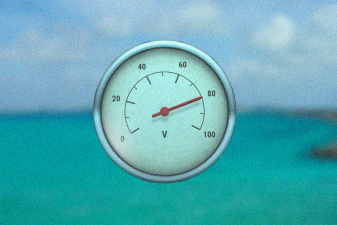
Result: 80,V
